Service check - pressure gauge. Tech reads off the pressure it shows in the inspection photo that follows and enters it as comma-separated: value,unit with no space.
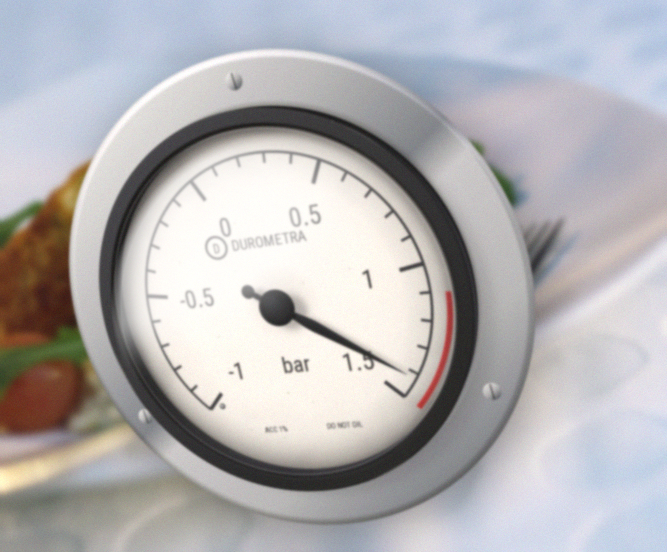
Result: 1.4,bar
